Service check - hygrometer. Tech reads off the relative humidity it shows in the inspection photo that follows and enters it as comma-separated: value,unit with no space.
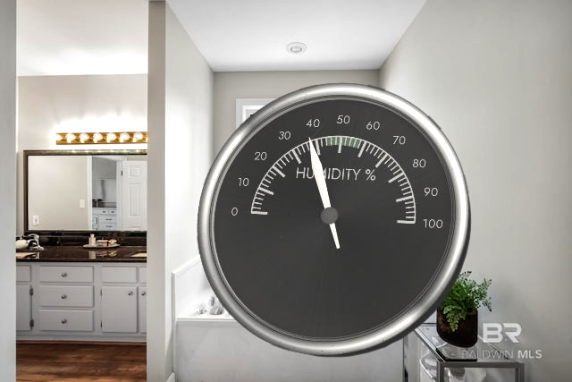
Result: 38,%
